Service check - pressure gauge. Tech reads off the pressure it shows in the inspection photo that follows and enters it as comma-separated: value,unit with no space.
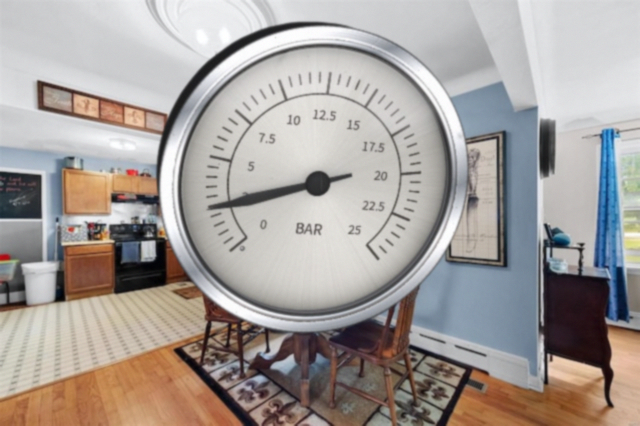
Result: 2.5,bar
